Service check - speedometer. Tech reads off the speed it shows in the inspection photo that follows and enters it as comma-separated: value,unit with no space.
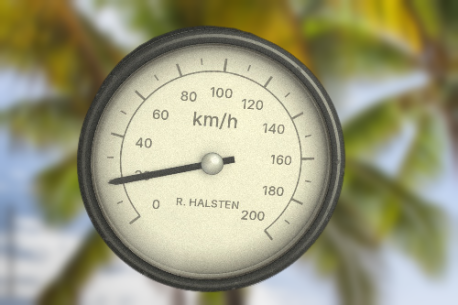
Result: 20,km/h
